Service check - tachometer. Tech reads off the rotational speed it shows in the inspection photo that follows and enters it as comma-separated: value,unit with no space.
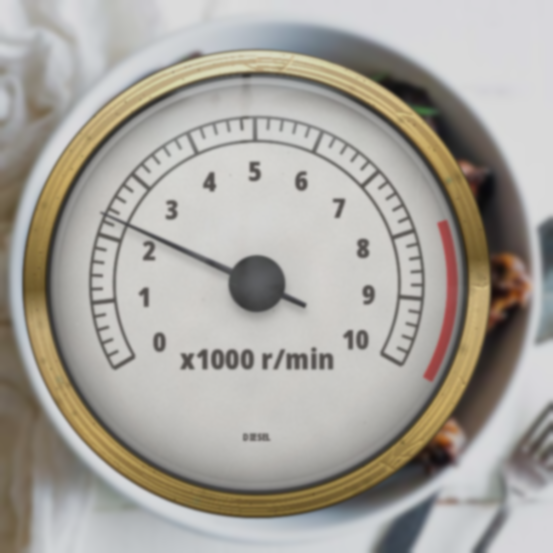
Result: 2300,rpm
